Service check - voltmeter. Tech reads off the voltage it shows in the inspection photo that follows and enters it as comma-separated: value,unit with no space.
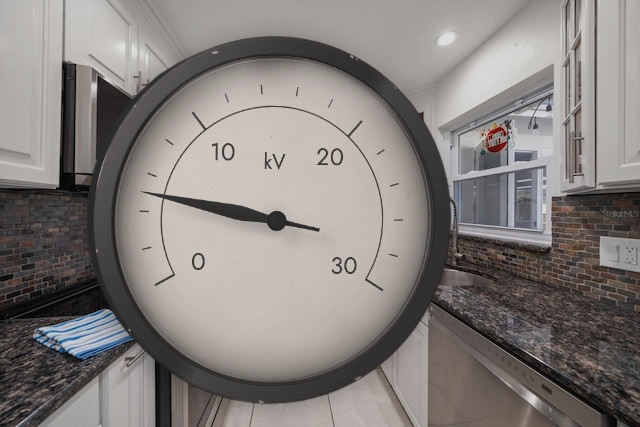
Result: 5,kV
